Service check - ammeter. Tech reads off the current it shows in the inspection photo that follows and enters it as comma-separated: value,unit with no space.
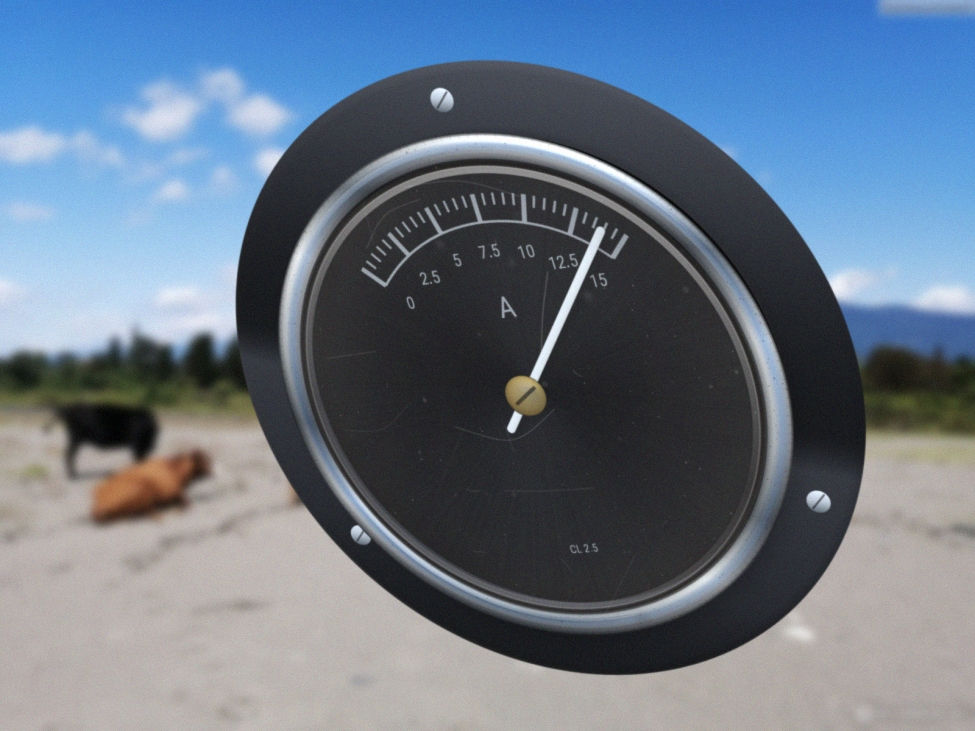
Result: 14,A
